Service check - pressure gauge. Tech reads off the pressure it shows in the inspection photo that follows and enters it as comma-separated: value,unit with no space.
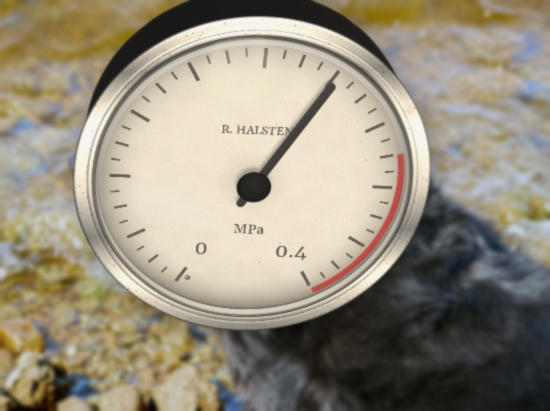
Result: 0.24,MPa
